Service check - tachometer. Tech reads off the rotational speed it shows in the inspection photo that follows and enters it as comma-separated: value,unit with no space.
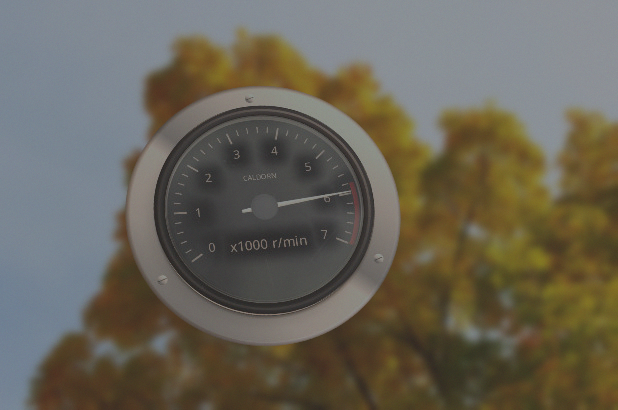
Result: 6000,rpm
